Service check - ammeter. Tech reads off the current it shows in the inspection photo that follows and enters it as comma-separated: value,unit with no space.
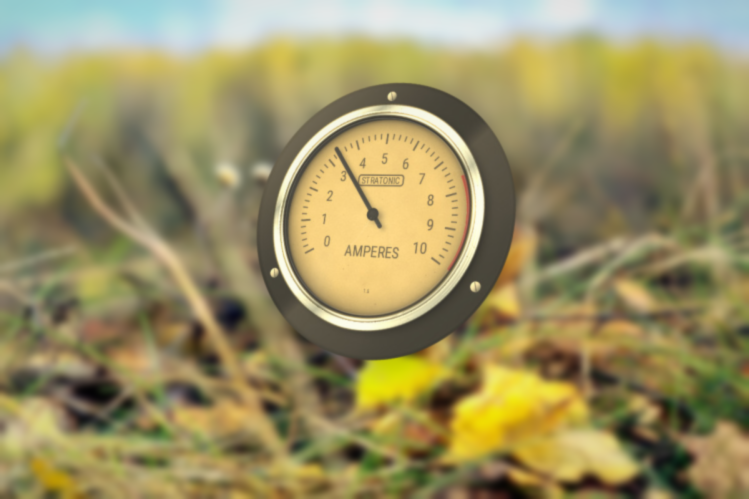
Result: 3.4,A
